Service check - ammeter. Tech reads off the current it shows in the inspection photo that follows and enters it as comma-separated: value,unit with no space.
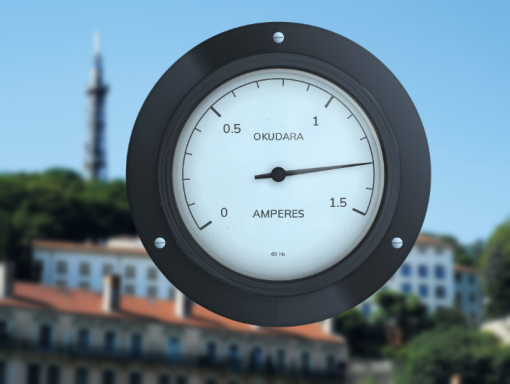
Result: 1.3,A
